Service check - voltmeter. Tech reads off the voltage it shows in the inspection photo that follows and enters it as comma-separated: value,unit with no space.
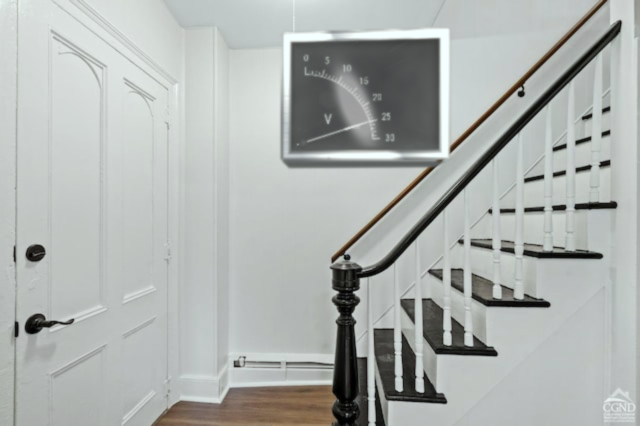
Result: 25,V
